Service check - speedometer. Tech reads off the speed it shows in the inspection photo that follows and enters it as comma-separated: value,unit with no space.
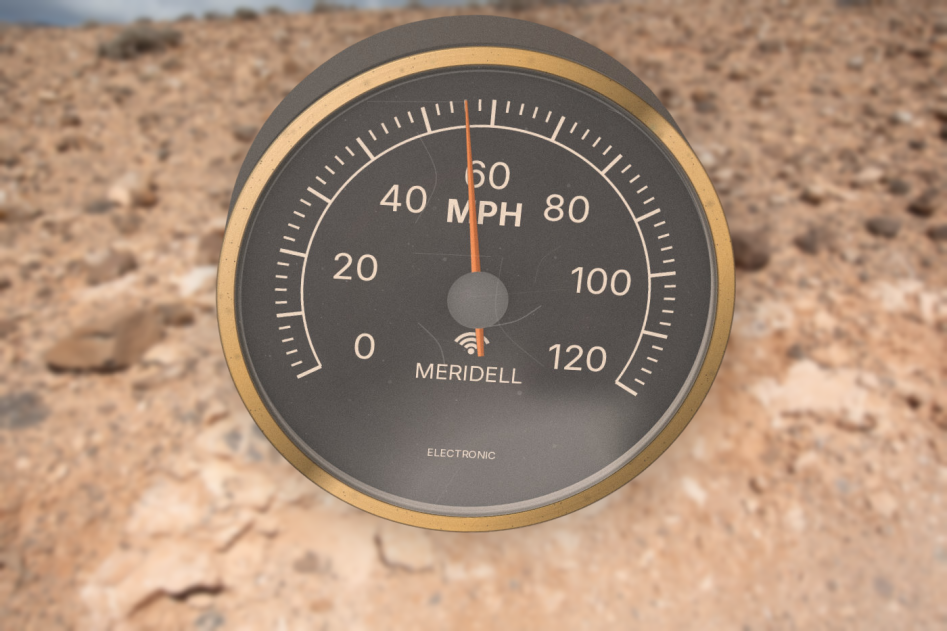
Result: 56,mph
